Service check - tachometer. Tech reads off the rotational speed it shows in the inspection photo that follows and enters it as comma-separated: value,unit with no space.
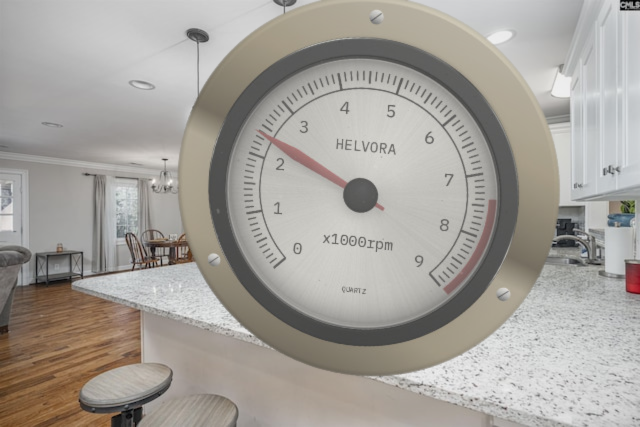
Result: 2400,rpm
